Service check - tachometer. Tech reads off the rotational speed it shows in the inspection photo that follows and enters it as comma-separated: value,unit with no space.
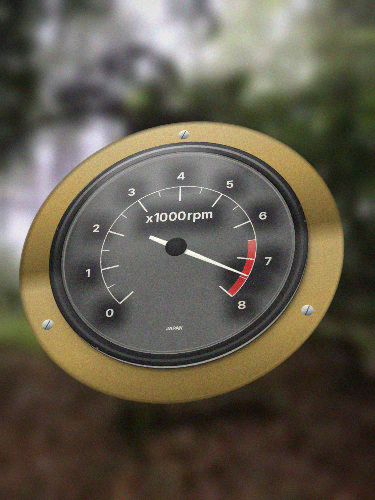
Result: 7500,rpm
